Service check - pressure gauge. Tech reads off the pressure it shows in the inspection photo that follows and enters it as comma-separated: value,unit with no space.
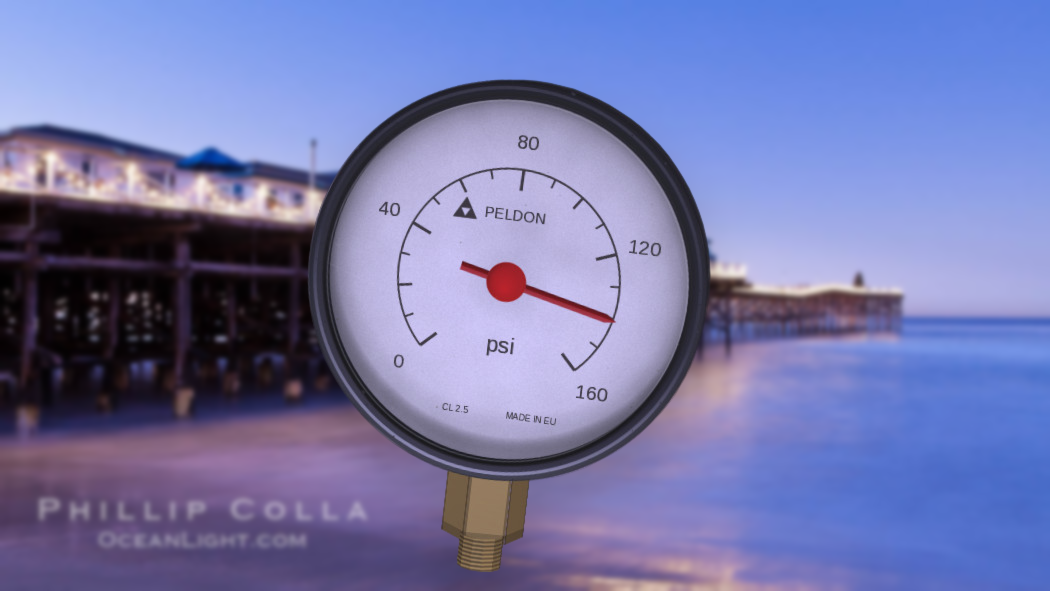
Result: 140,psi
